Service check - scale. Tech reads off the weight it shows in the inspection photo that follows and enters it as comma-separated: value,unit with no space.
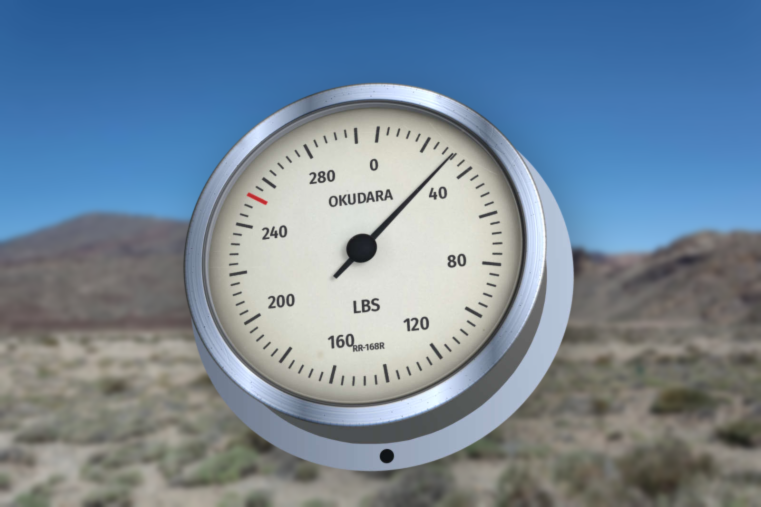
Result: 32,lb
